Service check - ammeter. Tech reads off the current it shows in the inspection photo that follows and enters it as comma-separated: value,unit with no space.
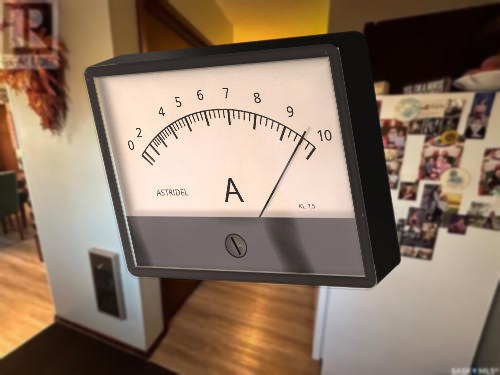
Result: 9.6,A
